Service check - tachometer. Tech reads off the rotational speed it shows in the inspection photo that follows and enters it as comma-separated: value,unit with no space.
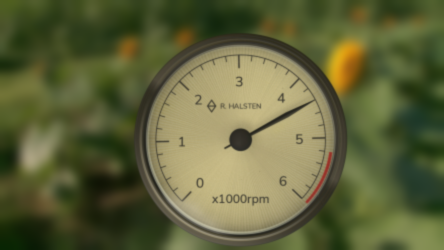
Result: 4400,rpm
